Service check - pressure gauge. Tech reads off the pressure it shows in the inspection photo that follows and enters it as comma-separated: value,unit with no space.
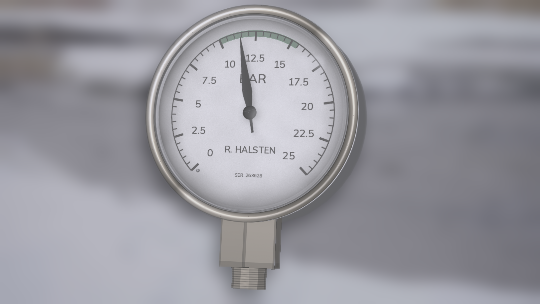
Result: 11.5,bar
